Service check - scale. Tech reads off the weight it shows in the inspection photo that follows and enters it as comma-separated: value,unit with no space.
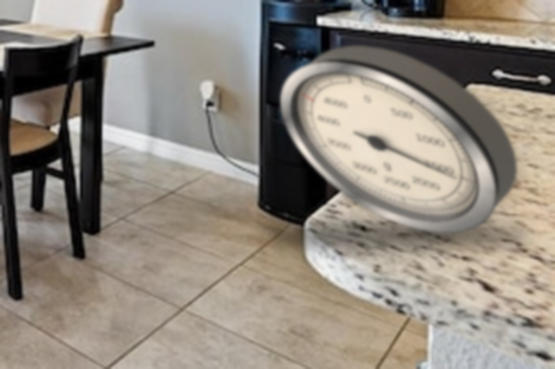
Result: 1500,g
